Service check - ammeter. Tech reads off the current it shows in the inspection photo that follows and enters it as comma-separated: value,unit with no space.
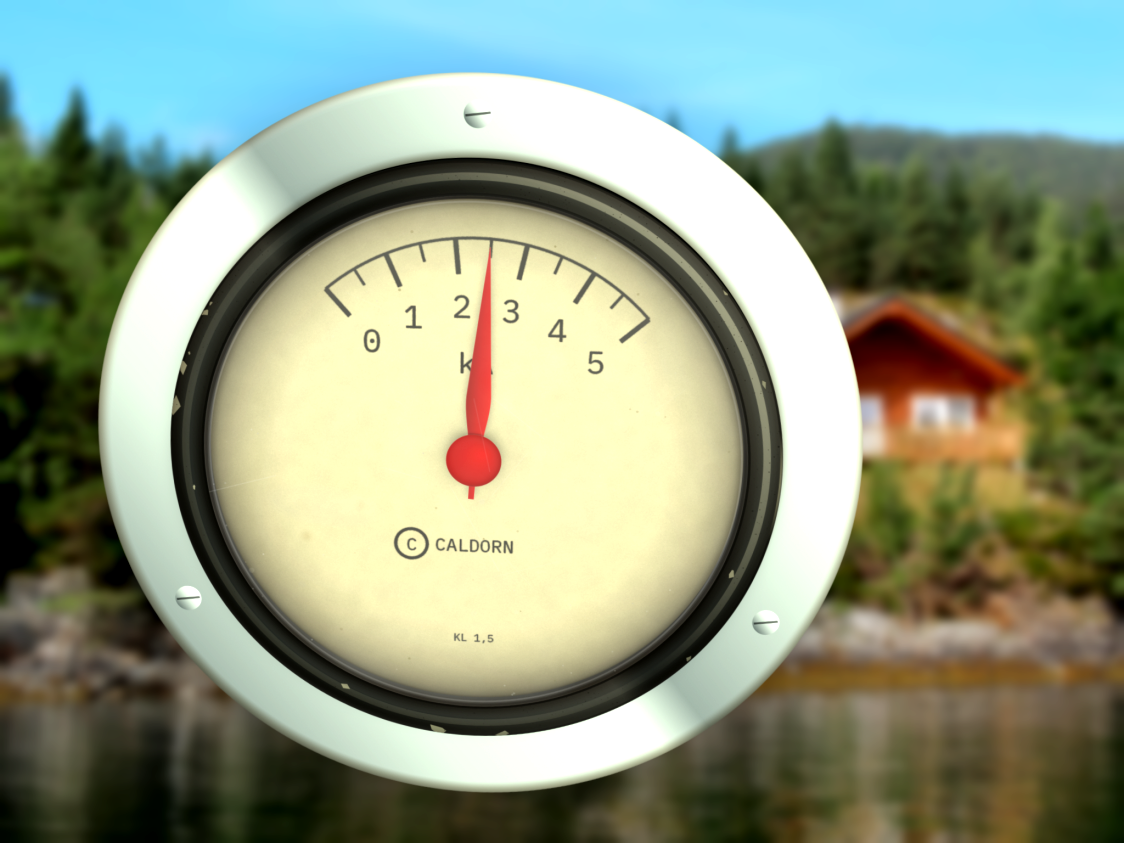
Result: 2.5,kA
